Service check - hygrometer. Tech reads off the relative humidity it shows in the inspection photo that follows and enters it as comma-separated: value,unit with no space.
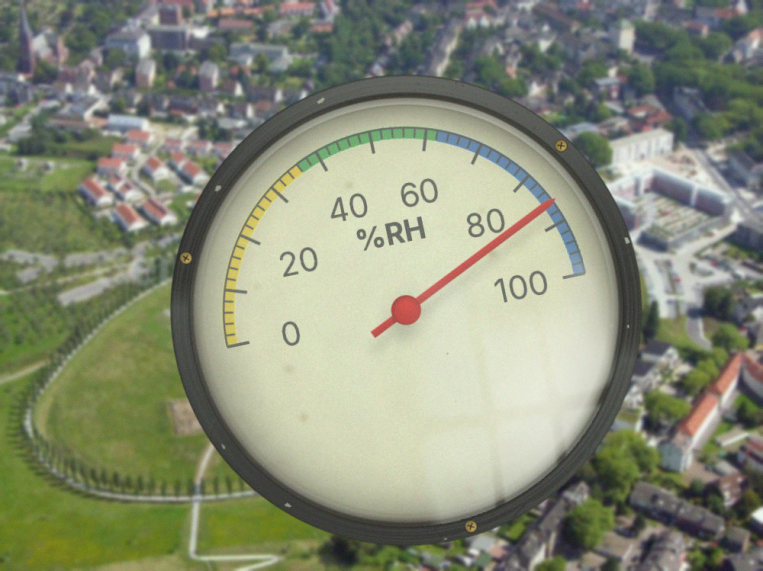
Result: 86,%
